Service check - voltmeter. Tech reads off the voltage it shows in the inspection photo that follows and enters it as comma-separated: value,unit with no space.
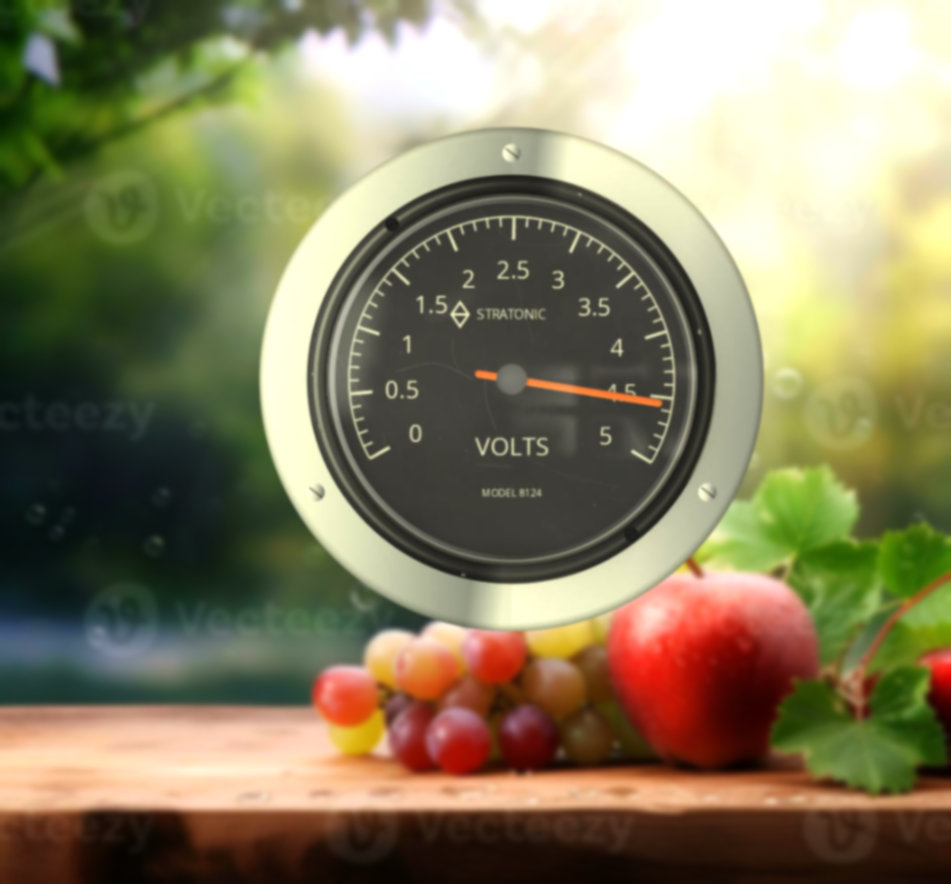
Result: 4.55,V
